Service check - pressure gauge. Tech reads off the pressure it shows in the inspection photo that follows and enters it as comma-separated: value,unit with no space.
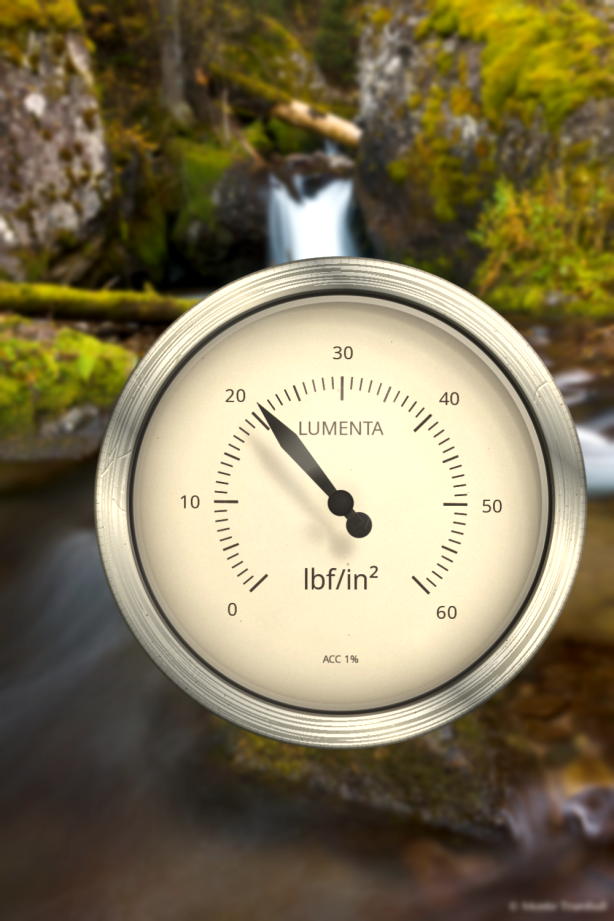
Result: 21,psi
